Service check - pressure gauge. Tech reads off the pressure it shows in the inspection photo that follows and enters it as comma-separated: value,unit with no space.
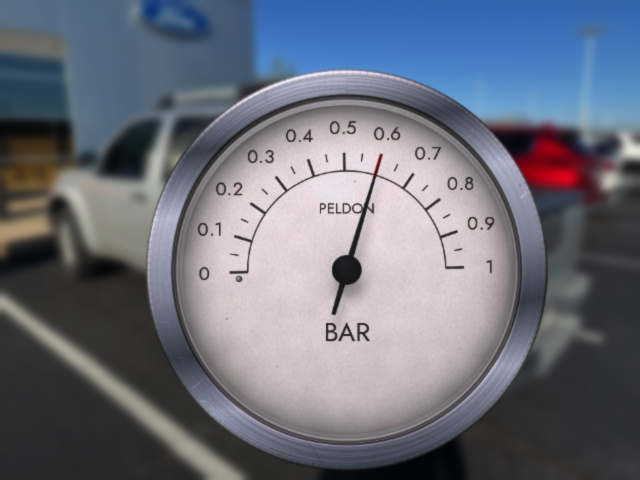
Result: 0.6,bar
